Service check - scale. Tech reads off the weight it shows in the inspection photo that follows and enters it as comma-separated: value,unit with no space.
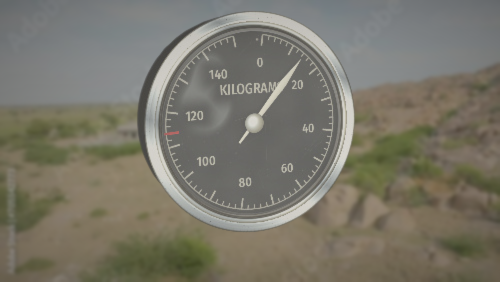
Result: 14,kg
